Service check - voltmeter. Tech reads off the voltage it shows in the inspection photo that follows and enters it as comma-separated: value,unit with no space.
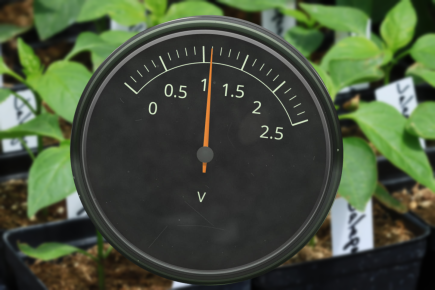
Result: 1.1,V
